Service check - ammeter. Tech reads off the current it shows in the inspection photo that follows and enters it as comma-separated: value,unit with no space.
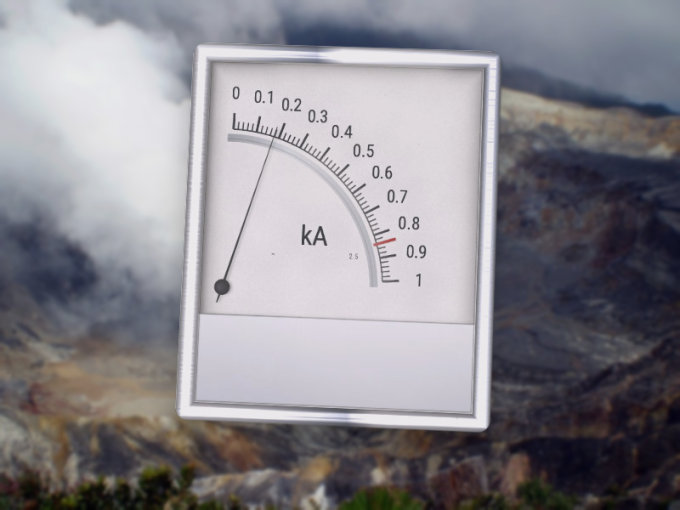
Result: 0.18,kA
